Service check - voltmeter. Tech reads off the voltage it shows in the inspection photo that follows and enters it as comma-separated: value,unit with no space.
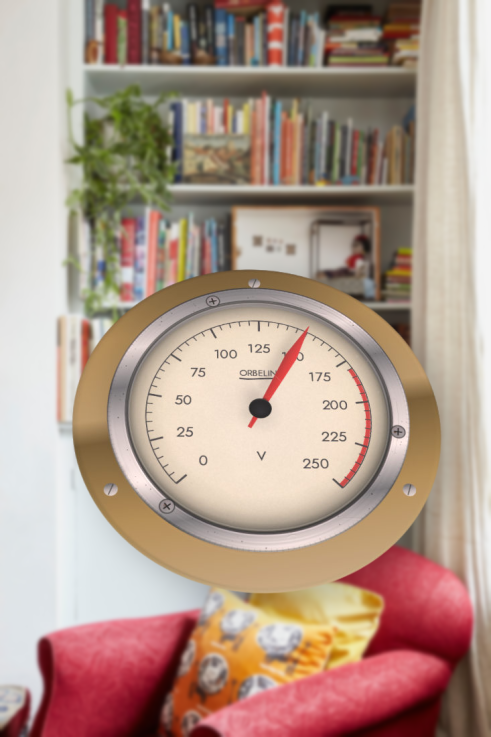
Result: 150,V
